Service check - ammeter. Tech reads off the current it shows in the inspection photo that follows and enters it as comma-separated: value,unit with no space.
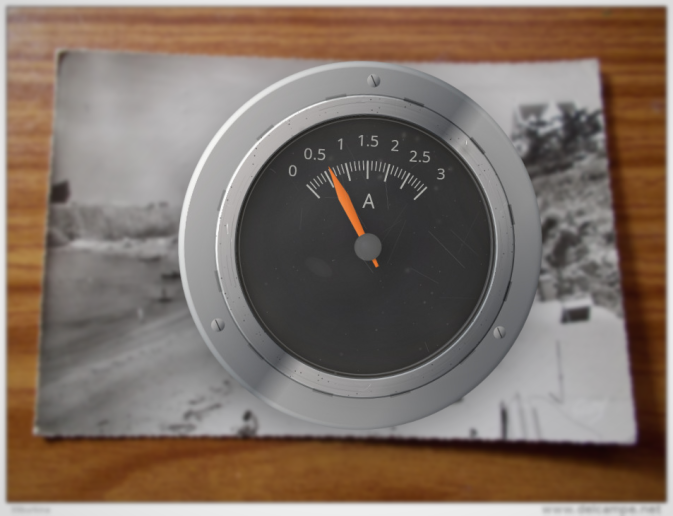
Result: 0.6,A
